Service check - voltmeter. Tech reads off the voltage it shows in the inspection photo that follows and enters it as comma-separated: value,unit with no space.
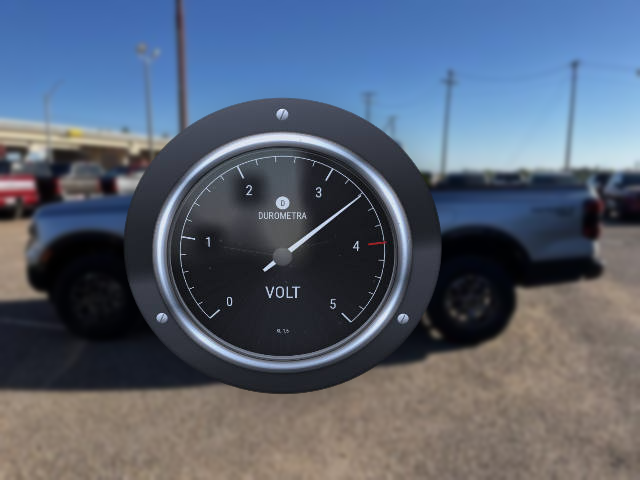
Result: 3.4,V
